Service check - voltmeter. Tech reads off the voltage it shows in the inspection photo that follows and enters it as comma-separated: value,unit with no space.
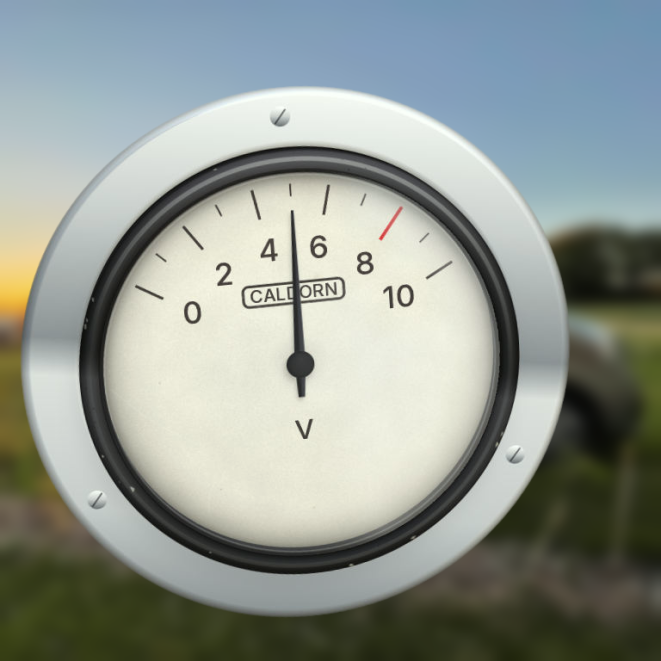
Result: 5,V
